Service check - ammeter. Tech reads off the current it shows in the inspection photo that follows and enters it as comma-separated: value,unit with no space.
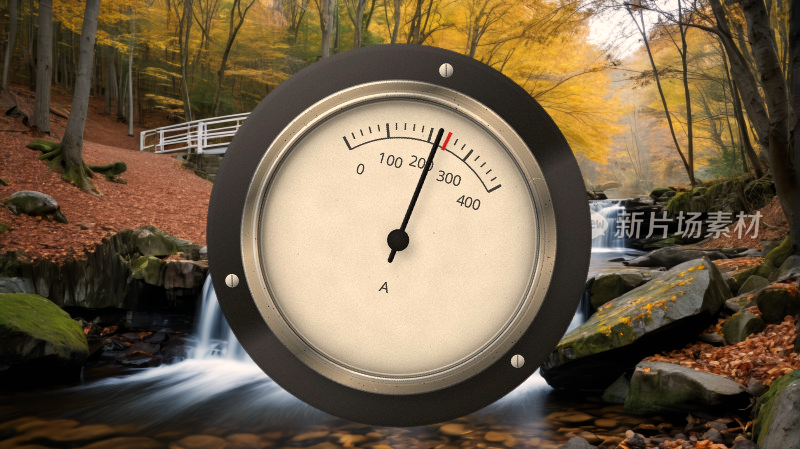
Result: 220,A
